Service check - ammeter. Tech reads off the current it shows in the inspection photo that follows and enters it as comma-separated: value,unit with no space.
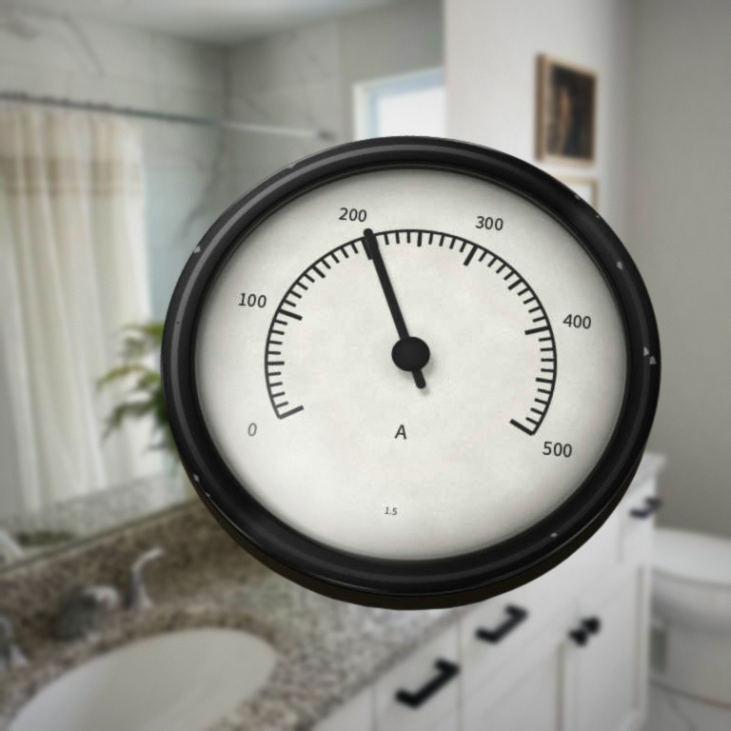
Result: 205,A
